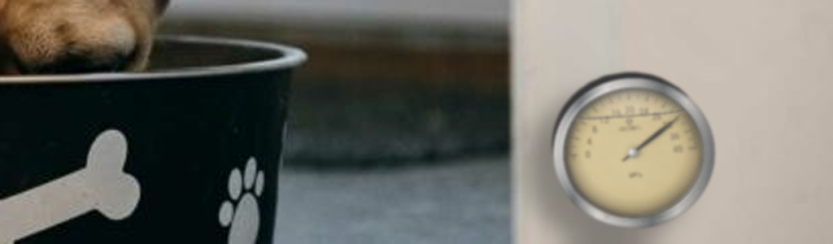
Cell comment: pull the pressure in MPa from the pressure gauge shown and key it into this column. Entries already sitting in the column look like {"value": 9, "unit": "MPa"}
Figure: {"value": 32, "unit": "MPa"}
